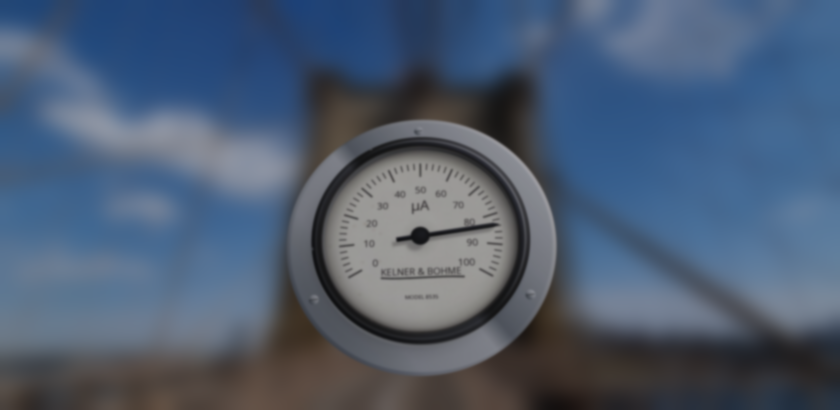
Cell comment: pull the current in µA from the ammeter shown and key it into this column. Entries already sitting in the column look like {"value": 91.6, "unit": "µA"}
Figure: {"value": 84, "unit": "µA"}
